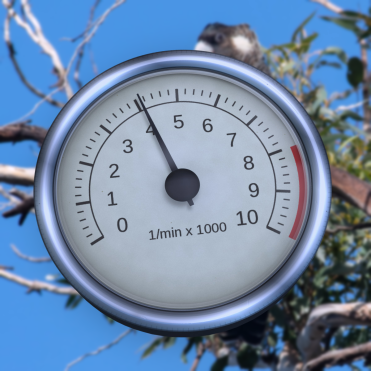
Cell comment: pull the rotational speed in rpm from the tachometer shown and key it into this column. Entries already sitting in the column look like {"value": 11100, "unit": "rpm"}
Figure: {"value": 4100, "unit": "rpm"}
